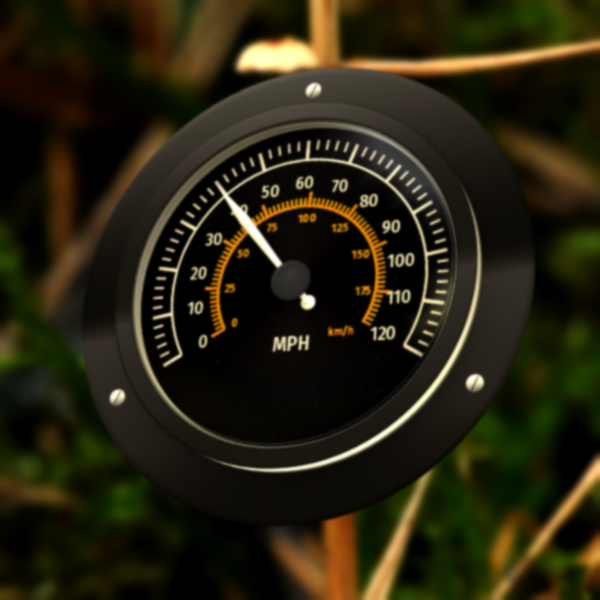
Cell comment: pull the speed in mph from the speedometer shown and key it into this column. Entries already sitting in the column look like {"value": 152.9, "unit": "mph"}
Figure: {"value": 40, "unit": "mph"}
